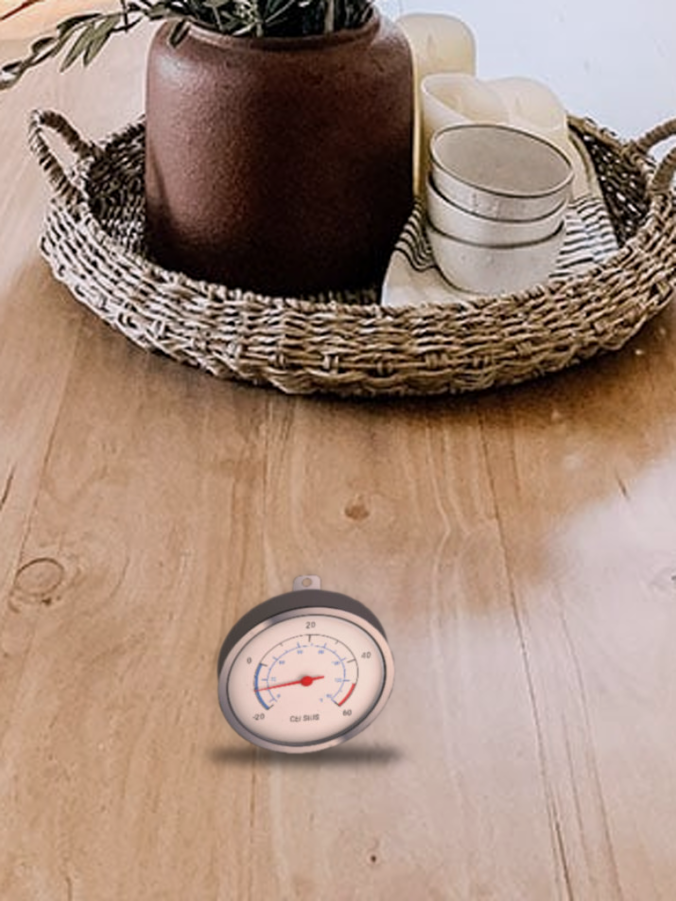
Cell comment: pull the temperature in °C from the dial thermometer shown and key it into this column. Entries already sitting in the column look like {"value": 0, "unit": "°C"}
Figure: {"value": -10, "unit": "°C"}
